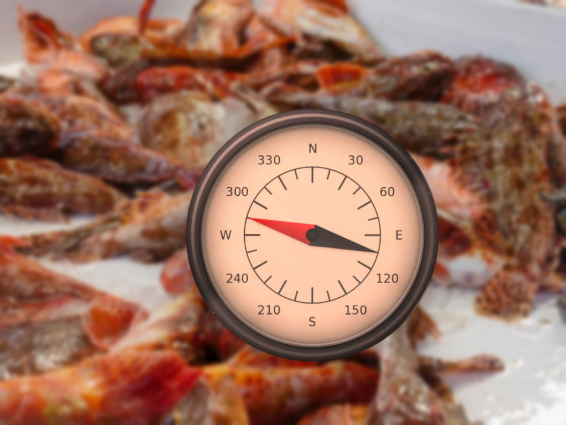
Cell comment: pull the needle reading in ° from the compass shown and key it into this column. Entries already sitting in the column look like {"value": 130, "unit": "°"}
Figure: {"value": 285, "unit": "°"}
